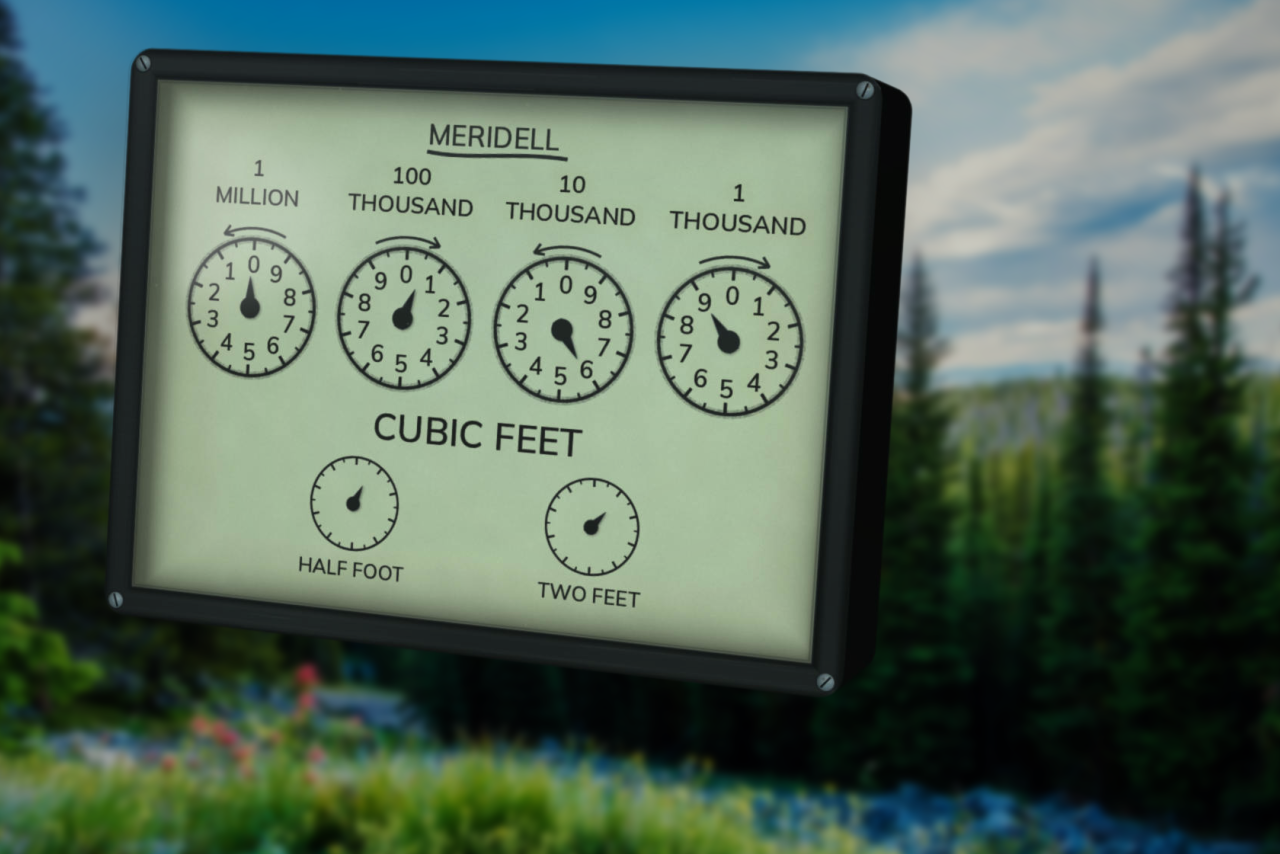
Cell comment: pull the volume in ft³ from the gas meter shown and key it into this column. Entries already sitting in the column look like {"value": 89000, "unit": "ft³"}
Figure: {"value": 5900, "unit": "ft³"}
